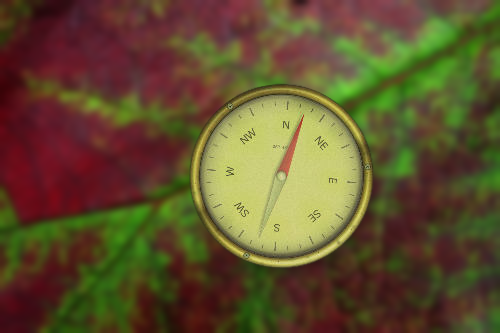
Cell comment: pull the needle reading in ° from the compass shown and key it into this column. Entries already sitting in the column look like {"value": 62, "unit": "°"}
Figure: {"value": 15, "unit": "°"}
